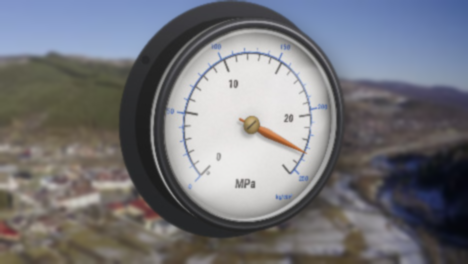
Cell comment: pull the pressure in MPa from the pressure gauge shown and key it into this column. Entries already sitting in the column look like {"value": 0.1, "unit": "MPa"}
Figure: {"value": 23, "unit": "MPa"}
